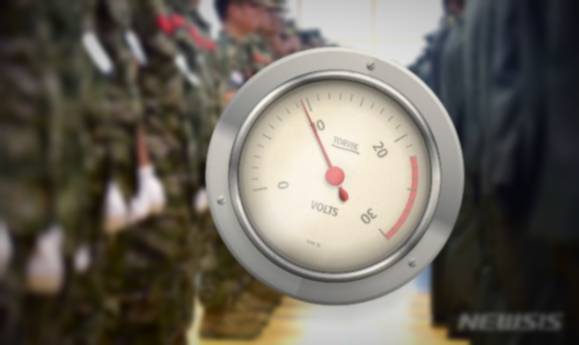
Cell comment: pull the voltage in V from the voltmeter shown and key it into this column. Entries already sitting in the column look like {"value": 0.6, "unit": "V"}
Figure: {"value": 9.5, "unit": "V"}
